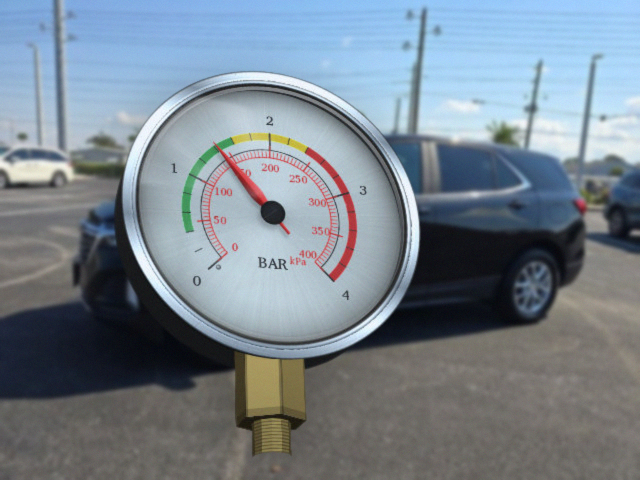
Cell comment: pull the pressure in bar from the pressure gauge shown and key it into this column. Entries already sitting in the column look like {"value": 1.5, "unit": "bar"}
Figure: {"value": 1.4, "unit": "bar"}
